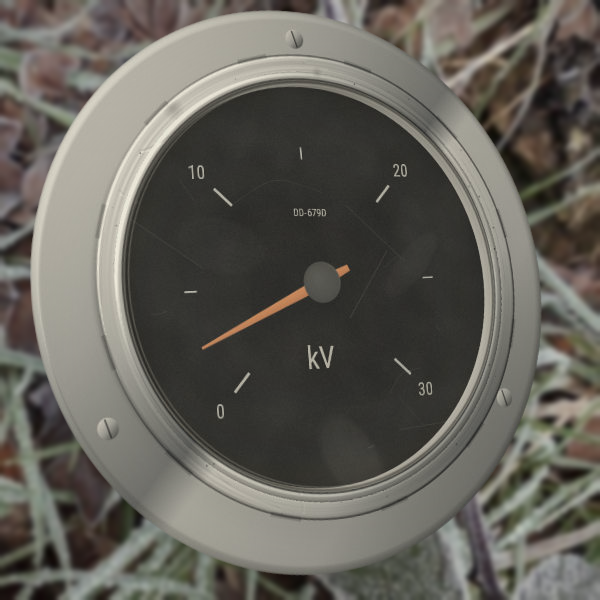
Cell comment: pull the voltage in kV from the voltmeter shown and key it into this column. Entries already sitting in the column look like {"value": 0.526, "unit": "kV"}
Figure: {"value": 2.5, "unit": "kV"}
